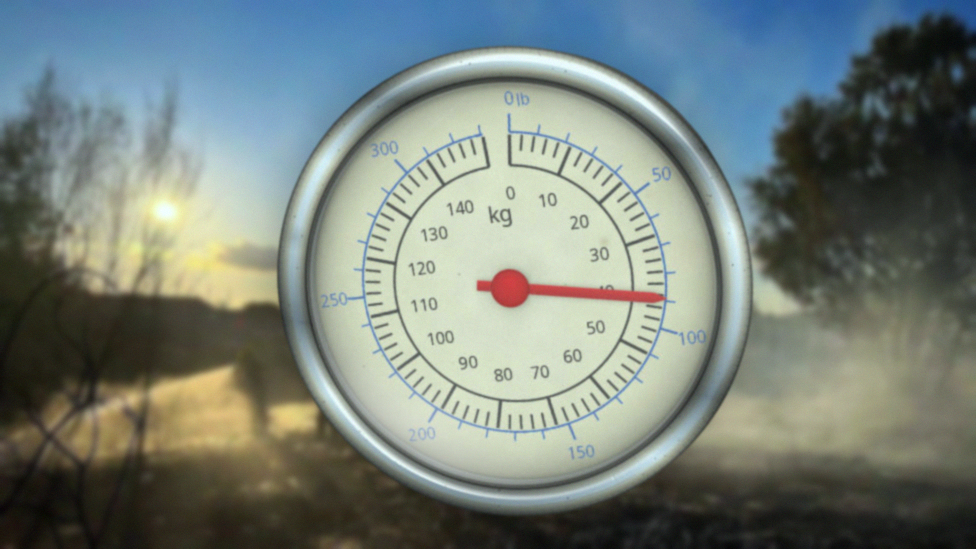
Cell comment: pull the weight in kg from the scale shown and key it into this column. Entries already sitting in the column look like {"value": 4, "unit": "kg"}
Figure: {"value": 40, "unit": "kg"}
